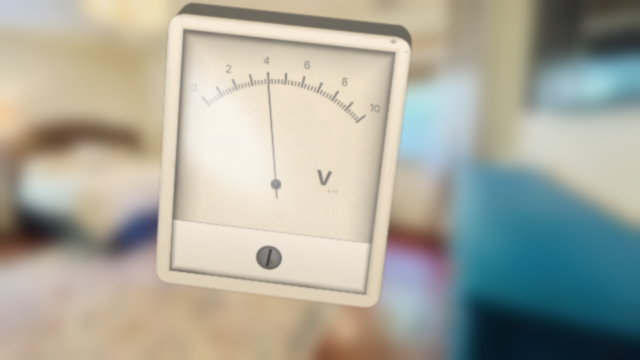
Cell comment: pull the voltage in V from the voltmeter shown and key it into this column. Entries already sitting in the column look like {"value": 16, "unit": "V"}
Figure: {"value": 4, "unit": "V"}
